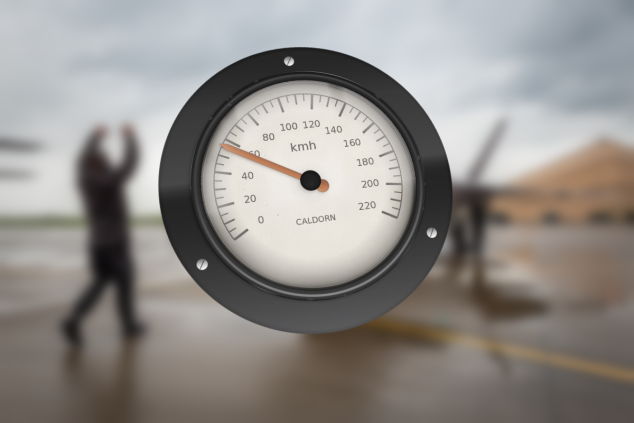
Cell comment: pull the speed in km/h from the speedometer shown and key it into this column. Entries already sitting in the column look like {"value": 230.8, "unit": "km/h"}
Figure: {"value": 55, "unit": "km/h"}
